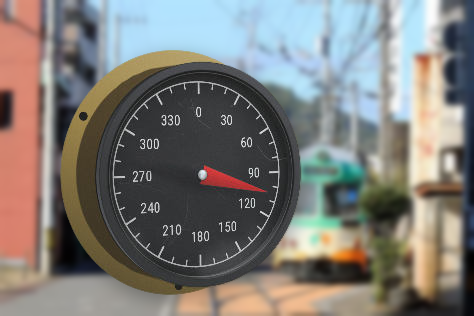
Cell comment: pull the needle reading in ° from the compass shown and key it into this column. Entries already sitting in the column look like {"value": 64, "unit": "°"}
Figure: {"value": 105, "unit": "°"}
